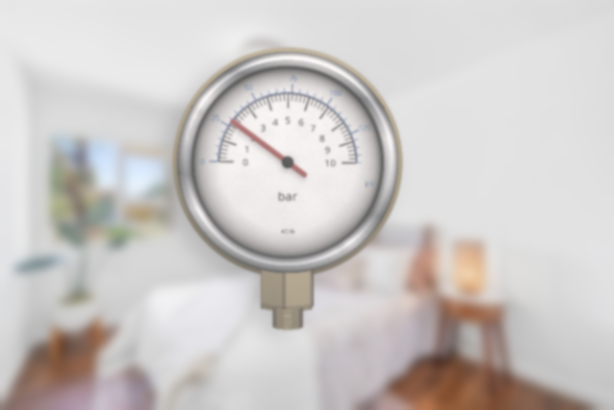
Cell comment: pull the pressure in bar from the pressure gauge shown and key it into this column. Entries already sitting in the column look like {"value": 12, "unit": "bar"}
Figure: {"value": 2, "unit": "bar"}
